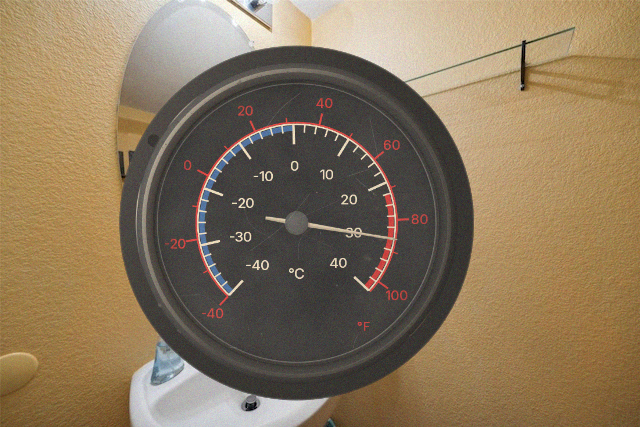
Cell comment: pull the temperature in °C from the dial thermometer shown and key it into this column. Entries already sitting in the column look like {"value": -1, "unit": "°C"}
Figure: {"value": 30, "unit": "°C"}
